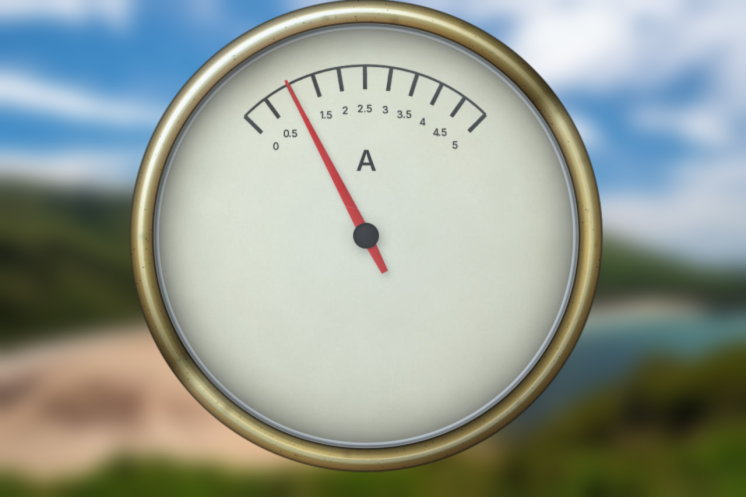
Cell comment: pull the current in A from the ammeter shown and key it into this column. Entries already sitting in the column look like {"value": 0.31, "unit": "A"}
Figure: {"value": 1, "unit": "A"}
